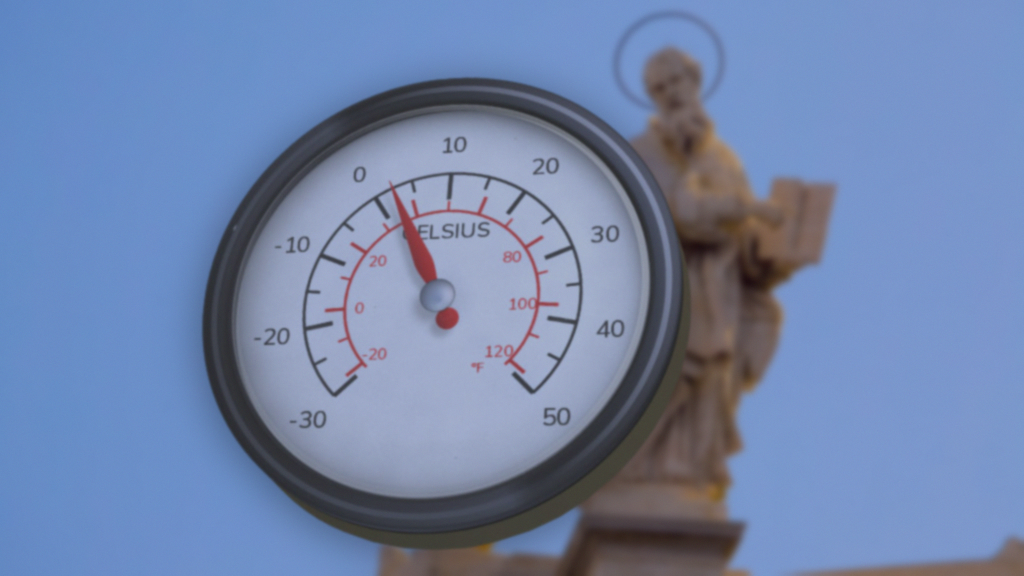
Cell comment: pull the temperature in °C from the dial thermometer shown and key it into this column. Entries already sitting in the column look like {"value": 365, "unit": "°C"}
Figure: {"value": 2.5, "unit": "°C"}
